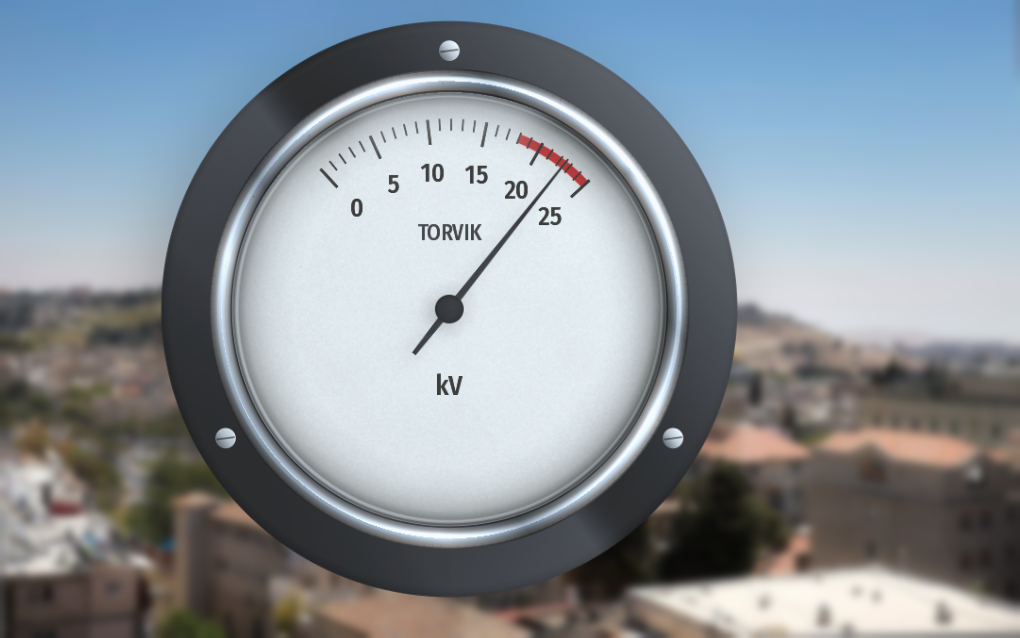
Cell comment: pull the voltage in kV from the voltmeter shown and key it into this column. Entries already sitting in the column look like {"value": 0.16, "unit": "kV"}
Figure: {"value": 22.5, "unit": "kV"}
